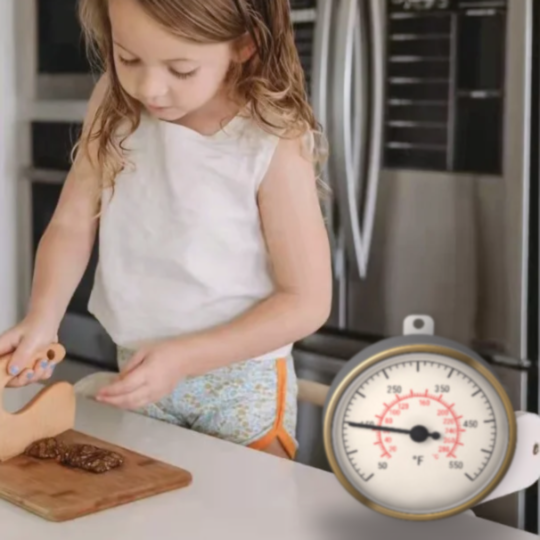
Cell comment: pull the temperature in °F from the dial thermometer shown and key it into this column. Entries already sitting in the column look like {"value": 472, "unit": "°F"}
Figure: {"value": 150, "unit": "°F"}
